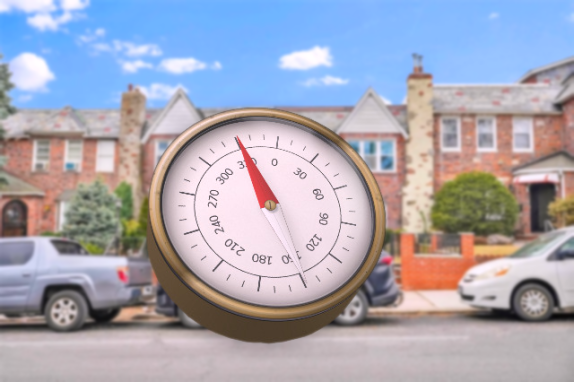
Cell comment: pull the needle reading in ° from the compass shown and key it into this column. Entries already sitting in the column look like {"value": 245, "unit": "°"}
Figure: {"value": 330, "unit": "°"}
